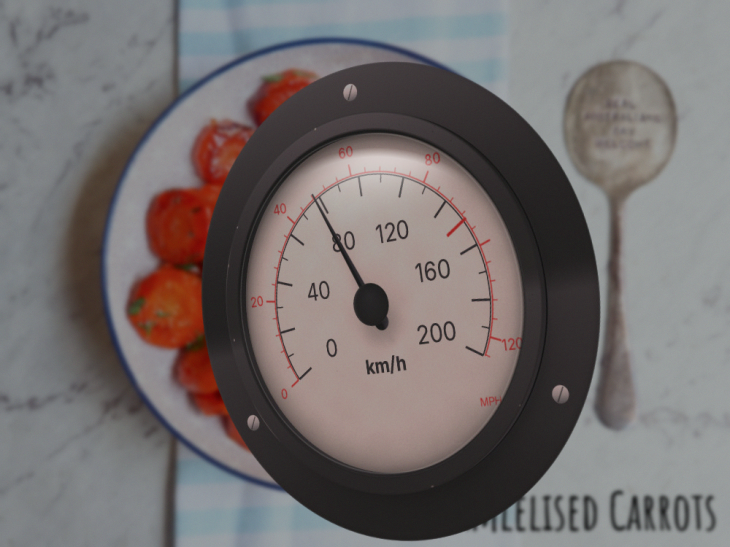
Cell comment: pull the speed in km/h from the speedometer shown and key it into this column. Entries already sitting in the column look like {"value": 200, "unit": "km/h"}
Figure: {"value": 80, "unit": "km/h"}
